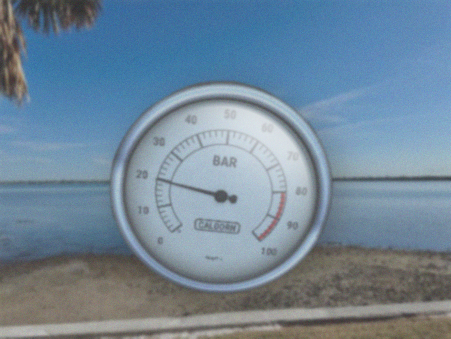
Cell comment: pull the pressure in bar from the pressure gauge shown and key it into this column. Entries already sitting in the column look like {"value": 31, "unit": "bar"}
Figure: {"value": 20, "unit": "bar"}
